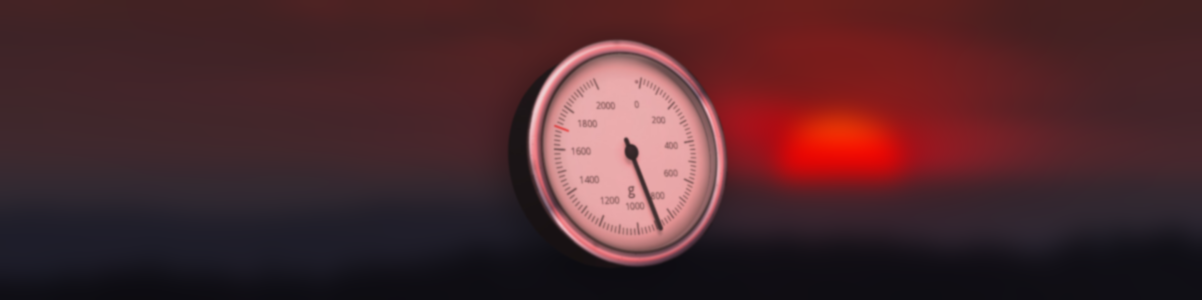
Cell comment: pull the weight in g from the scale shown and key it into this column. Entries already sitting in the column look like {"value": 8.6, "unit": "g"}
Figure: {"value": 900, "unit": "g"}
